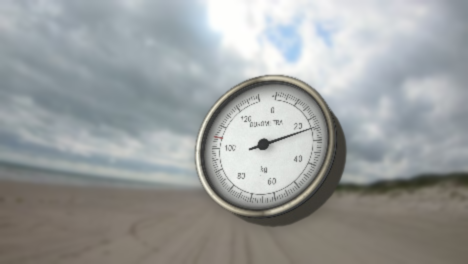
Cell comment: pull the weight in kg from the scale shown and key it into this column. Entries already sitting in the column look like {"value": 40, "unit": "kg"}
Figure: {"value": 25, "unit": "kg"}
